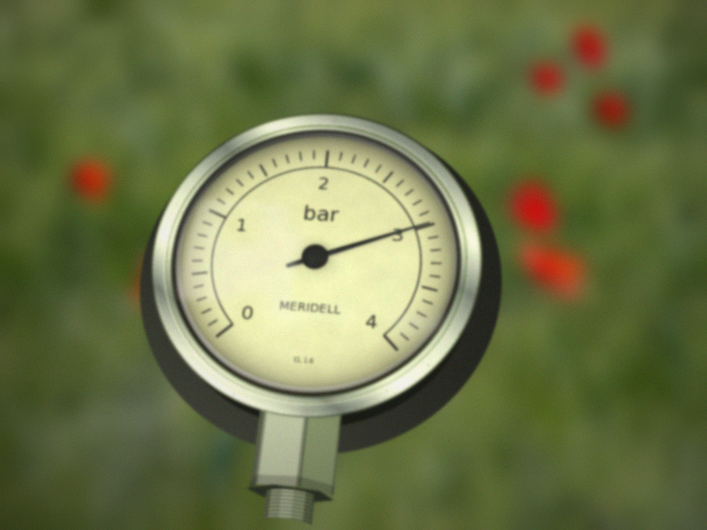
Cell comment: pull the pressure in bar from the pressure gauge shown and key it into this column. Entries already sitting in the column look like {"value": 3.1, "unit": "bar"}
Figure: {"value": 3, "unit": "bar"}
